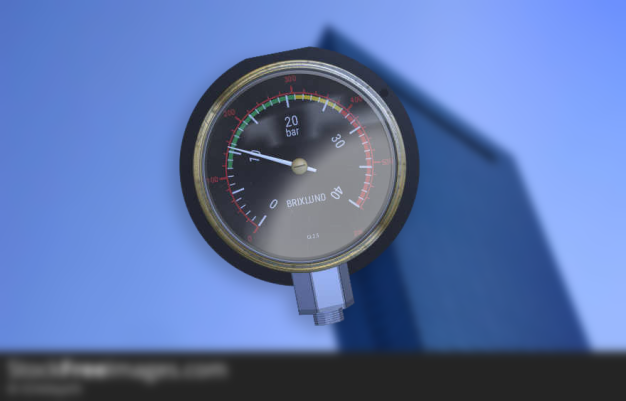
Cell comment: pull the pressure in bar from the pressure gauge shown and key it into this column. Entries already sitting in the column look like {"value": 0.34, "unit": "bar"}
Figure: {"value": 10.5, "unit": "bar"}
